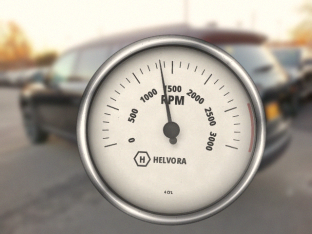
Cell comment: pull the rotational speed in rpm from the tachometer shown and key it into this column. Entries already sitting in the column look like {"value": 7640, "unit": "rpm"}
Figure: {"value": 1350, "unit": "rpm"}
